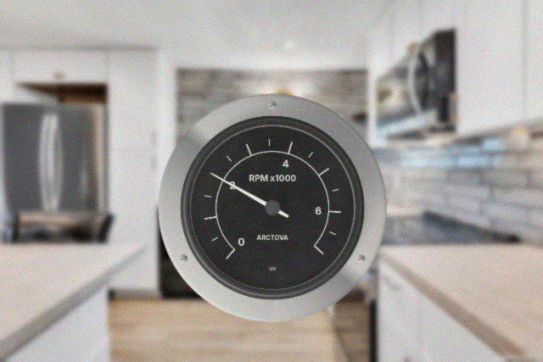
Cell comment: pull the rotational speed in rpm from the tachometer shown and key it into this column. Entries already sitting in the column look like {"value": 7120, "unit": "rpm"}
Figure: {"value": 2000, "unit": "rpm"}
